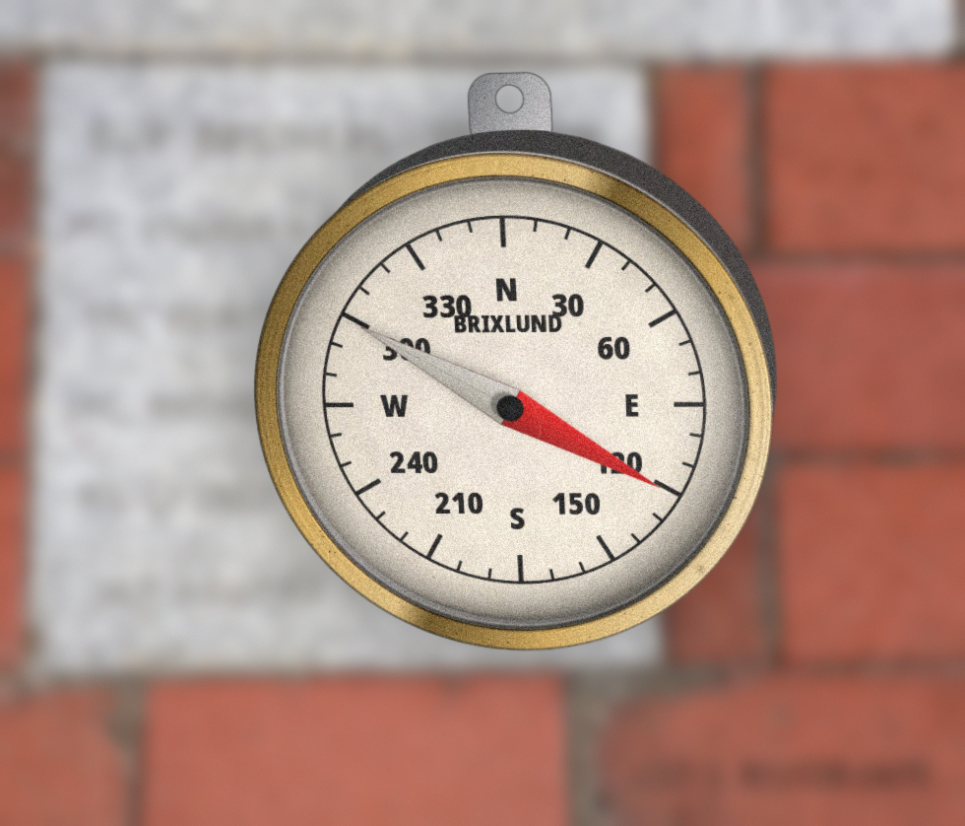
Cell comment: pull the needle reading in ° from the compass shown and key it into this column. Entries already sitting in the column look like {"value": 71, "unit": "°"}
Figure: {"value": 120, "unit": "°"}
